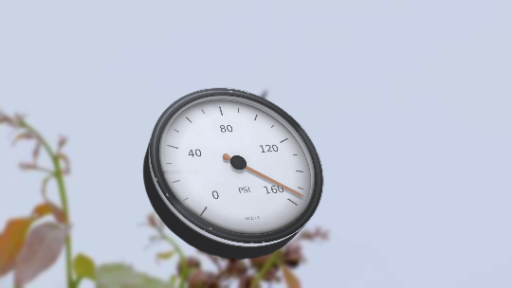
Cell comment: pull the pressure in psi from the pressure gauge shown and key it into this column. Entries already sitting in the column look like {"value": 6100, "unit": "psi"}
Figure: {"value": 155, "unit": "psi"}
